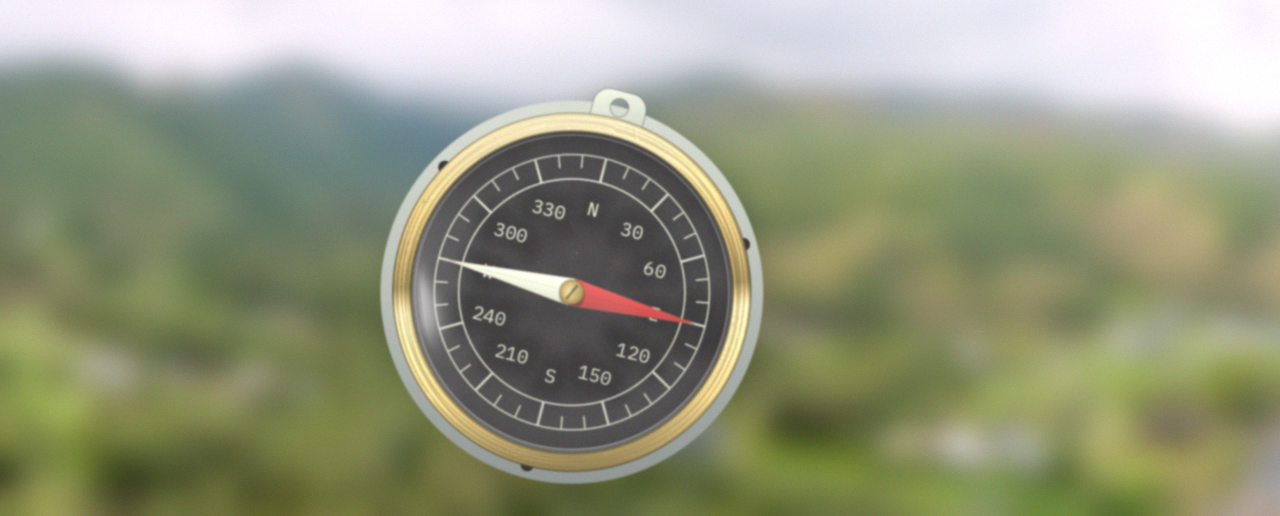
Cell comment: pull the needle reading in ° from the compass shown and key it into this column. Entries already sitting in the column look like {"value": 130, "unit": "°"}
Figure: {"value": 90, "unit": "°"}
